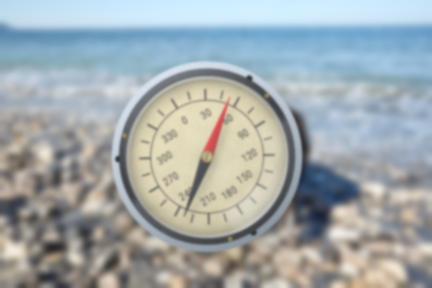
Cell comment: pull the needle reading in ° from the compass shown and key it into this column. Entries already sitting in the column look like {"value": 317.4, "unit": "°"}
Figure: {"value": 52.5, "unit": "°"}
